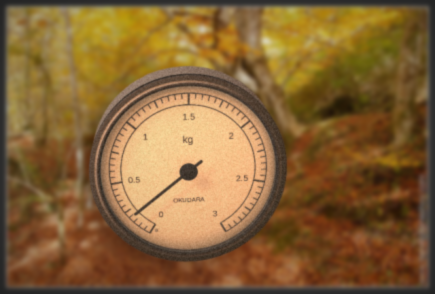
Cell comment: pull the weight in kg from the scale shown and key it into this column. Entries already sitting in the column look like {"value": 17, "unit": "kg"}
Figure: {"value": 0.2, "unit": "kg"}
